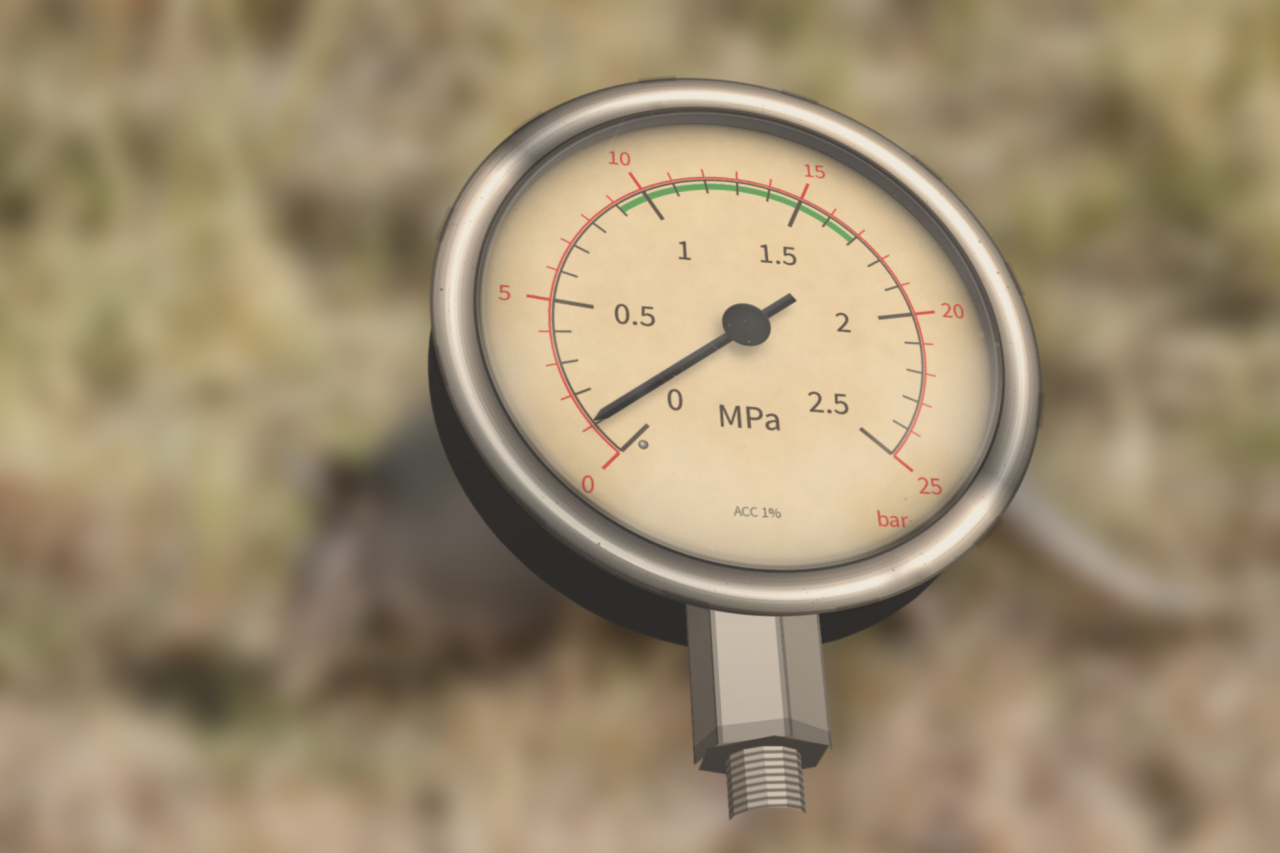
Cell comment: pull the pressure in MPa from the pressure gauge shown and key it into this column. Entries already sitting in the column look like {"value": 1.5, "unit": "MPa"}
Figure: {"value": 0.1, "unit": "MPa"}
